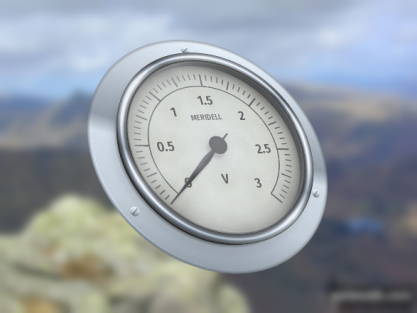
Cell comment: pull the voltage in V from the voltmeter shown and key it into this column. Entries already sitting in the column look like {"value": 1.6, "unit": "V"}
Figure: {"value": 0, "unit": "V"}
